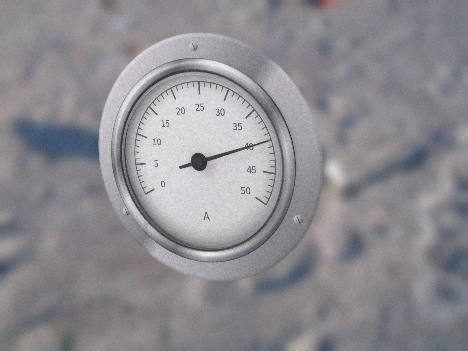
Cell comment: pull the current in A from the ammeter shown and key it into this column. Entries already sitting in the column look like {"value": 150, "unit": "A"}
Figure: {"value": 40, "unit": "A"}
